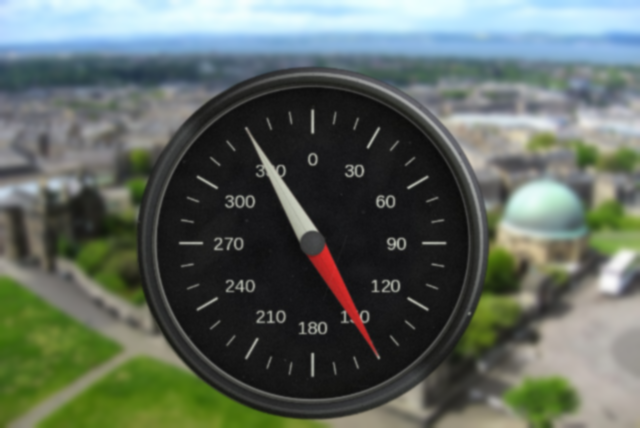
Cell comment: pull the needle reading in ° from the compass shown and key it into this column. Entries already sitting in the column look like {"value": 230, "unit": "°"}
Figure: {"value": 150, "unit": "°"}
